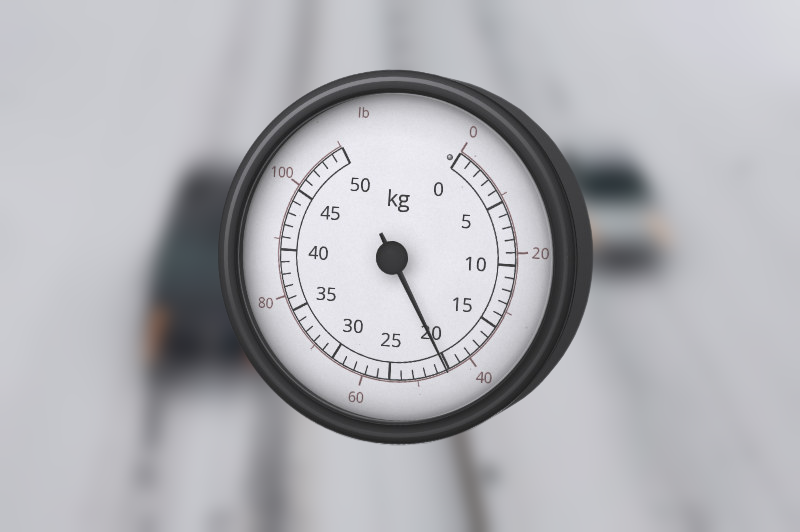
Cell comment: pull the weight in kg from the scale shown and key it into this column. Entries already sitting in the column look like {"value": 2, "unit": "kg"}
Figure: {"value": 20, "unit": "kg"}
